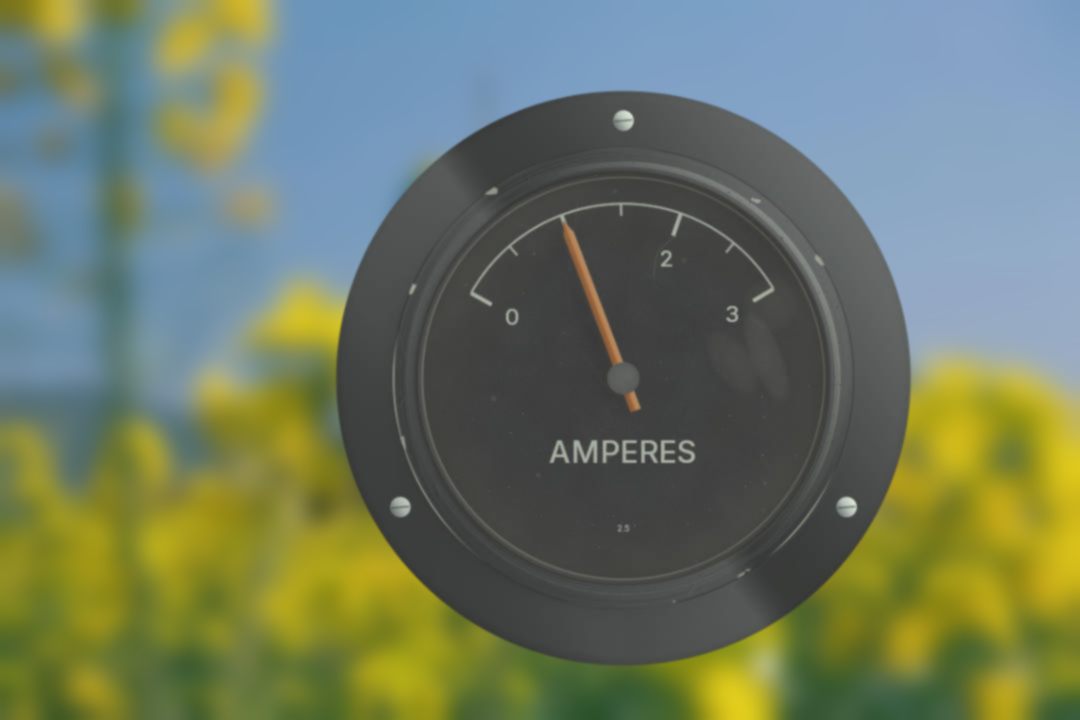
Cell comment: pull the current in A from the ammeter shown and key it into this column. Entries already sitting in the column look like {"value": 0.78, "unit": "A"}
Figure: {"value": 1, "unit": "A"}
